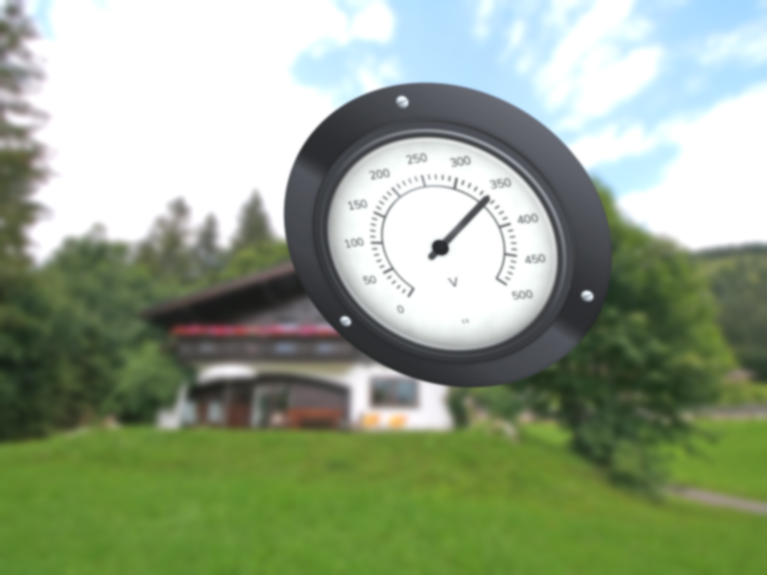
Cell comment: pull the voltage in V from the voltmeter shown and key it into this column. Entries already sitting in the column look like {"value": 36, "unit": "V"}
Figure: {"value": 350, "unit": "V"}
